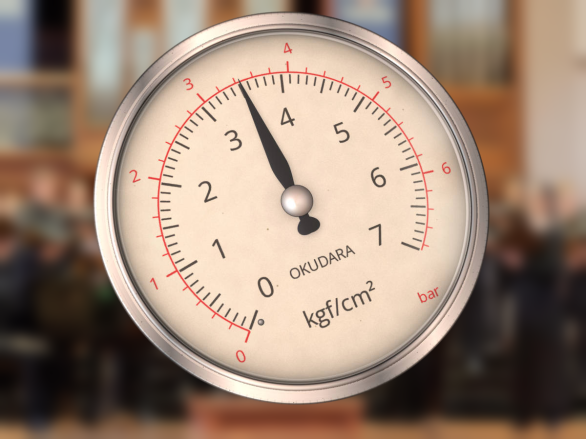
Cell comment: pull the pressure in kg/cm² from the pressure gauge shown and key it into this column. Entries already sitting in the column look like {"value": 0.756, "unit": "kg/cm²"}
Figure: {"value": 3.5, "unit": "kg/cm²"}
